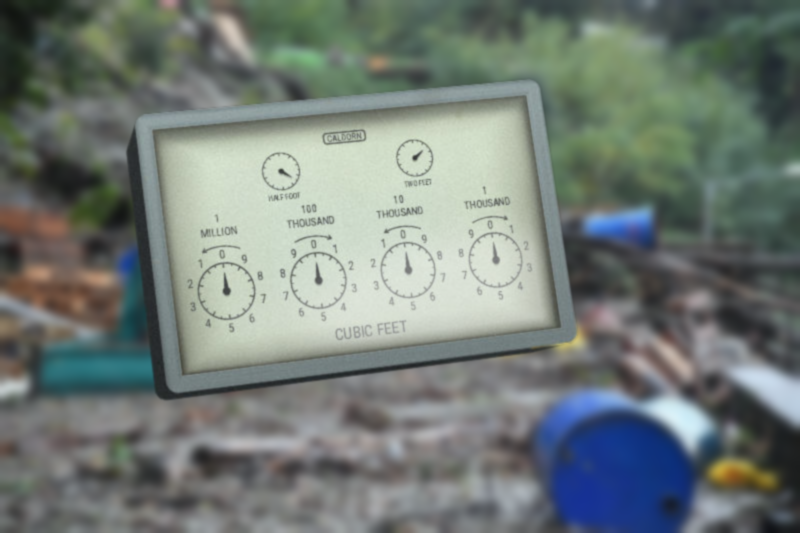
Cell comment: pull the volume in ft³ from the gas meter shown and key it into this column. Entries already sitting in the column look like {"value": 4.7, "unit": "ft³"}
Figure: {"value": 0, "unit": "ft³"}
